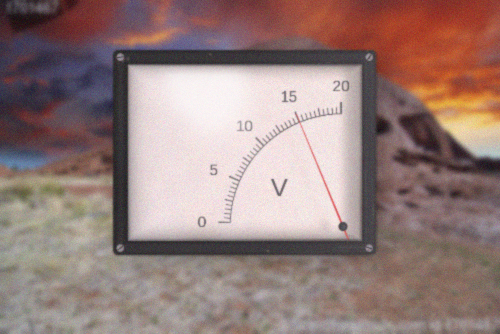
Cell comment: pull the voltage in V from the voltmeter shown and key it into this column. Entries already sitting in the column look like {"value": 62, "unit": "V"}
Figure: {"value": 15, "unit": "V"}
